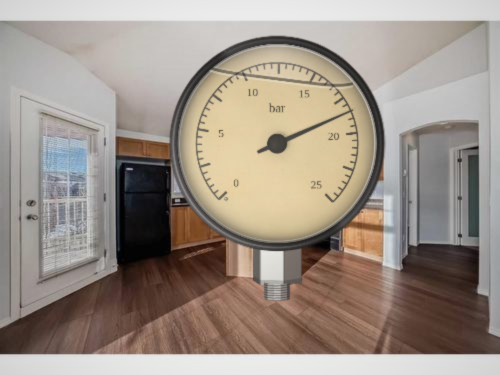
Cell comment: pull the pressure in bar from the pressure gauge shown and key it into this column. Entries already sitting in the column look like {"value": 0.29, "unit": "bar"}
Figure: {"value": 18.5, "unit": "bar"}
